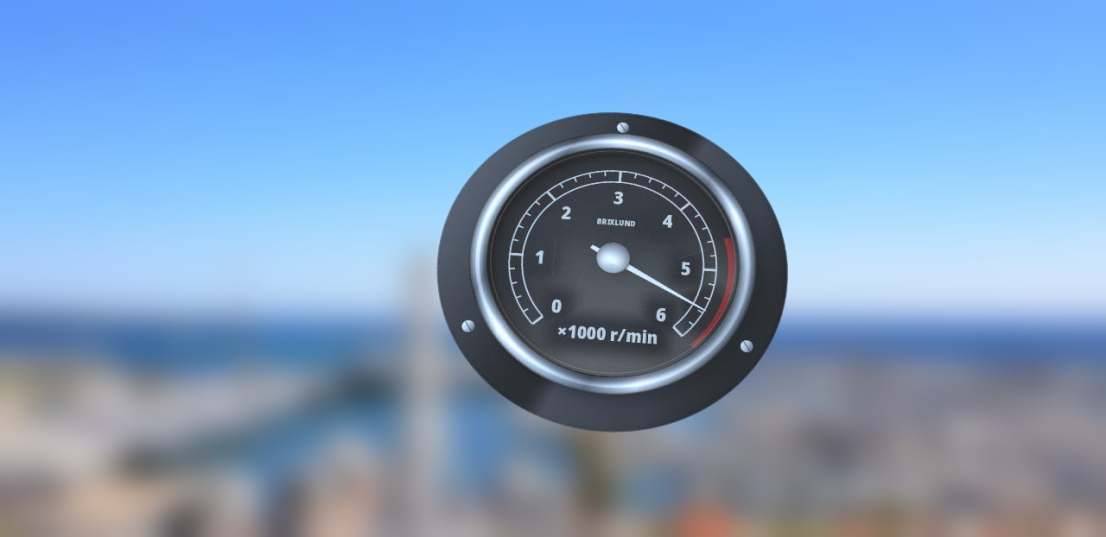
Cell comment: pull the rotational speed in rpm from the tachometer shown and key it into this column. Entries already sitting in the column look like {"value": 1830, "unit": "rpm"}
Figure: {"value": 5600, "unit": "rpm"}
